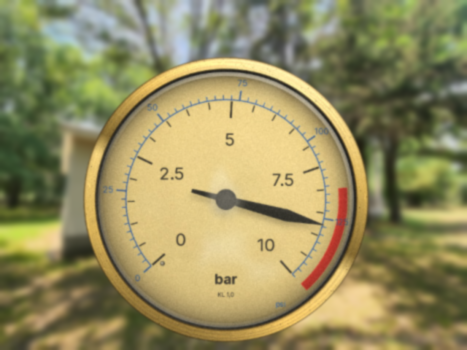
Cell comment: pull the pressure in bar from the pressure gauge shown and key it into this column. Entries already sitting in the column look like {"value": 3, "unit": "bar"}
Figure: {"value": 8.75, "unit": "bar"}
